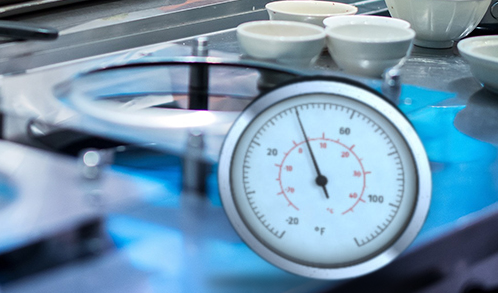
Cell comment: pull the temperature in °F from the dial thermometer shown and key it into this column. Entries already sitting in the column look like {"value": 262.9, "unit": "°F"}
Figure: {"value": 40, "unit": "°F"}
